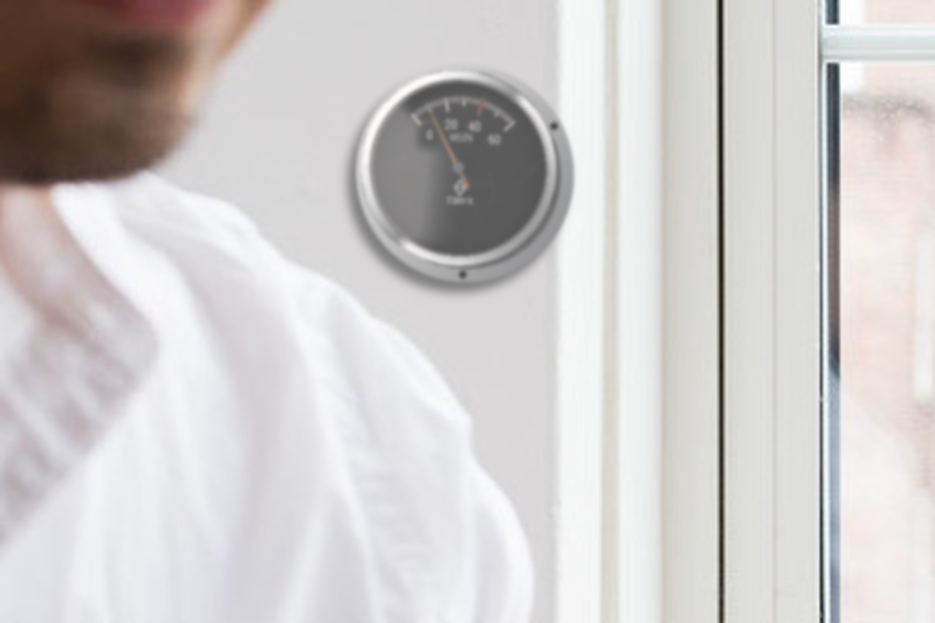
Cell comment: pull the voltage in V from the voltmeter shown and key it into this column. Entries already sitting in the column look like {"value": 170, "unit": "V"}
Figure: {"value": 10, "unit": "V"}
